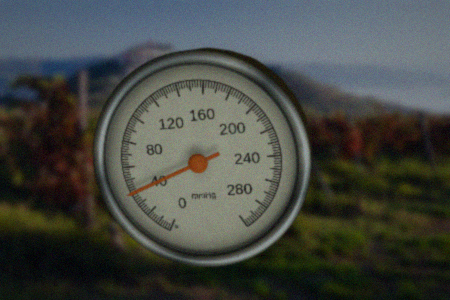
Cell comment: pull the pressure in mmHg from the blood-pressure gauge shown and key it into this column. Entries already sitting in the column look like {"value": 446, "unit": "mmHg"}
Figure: {"value": 40, "unit": "mmHg"}
